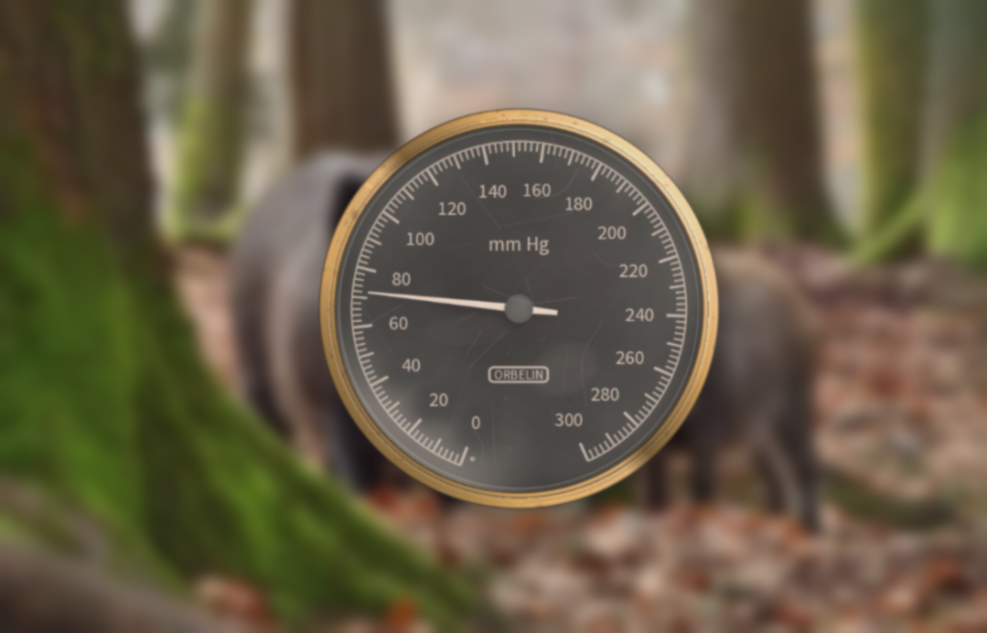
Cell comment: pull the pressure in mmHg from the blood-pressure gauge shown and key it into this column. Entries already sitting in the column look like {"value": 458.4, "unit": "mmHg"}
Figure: {"value": 72, "unit": "mmHg"}
